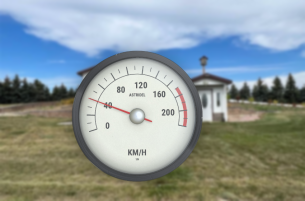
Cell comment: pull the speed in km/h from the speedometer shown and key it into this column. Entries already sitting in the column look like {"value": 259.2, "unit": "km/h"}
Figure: {"value": 40, "unit": "km/h"}
